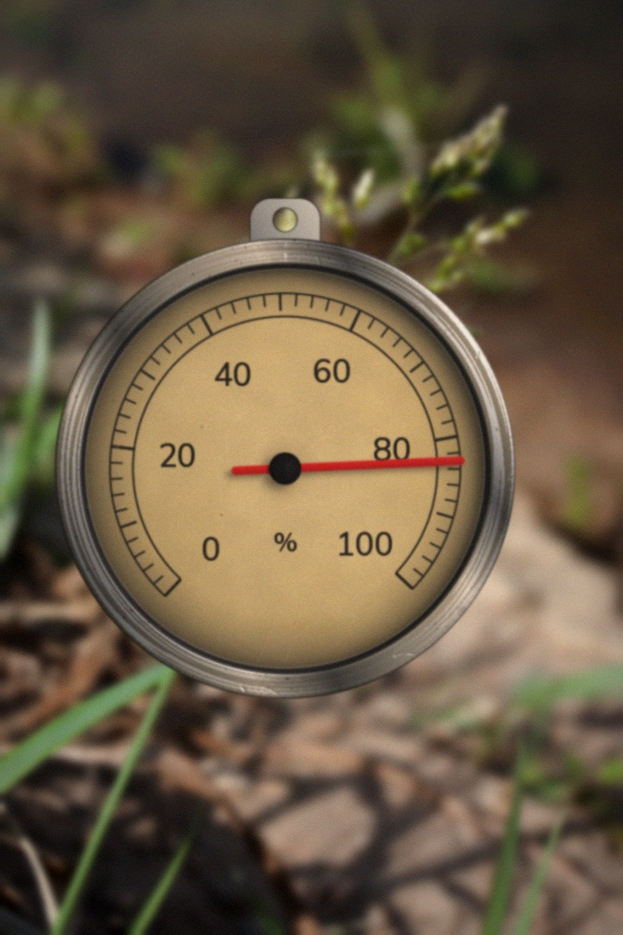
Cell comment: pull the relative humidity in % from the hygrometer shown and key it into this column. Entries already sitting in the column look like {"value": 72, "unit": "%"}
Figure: {"value": 83, "unit": "%"}
